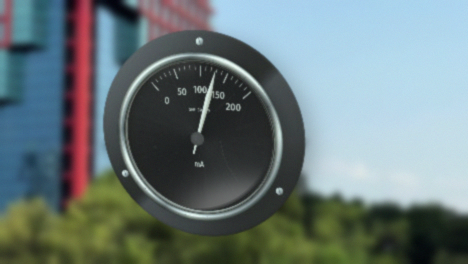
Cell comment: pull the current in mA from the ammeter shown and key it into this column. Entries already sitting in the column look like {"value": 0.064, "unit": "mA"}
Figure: {"value": 130, "unit": "mA"}
